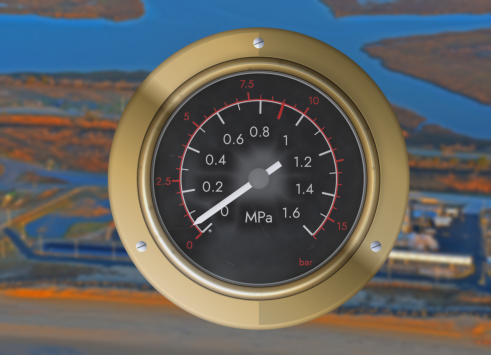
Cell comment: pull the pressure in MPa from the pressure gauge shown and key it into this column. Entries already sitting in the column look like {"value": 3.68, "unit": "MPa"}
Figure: {"value": 0.05, "unit": "MPa"}
